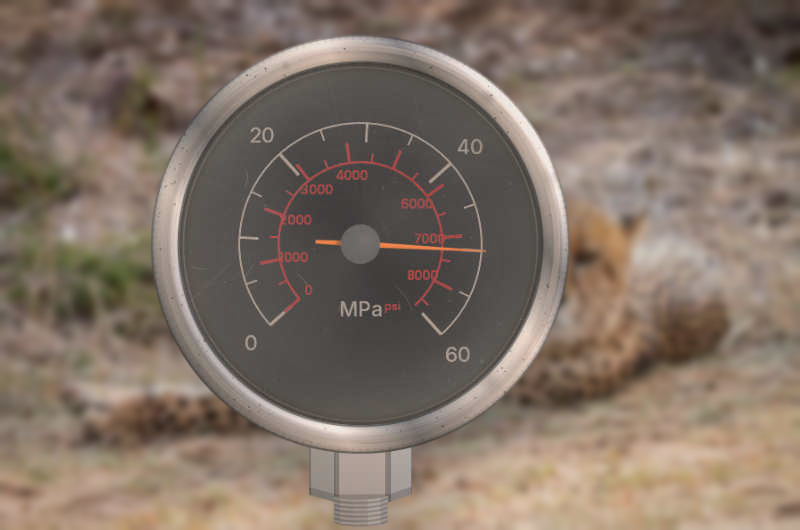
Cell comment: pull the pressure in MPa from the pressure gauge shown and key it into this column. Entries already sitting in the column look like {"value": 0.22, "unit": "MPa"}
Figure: {"value": 50, "unit": "MPa"}
